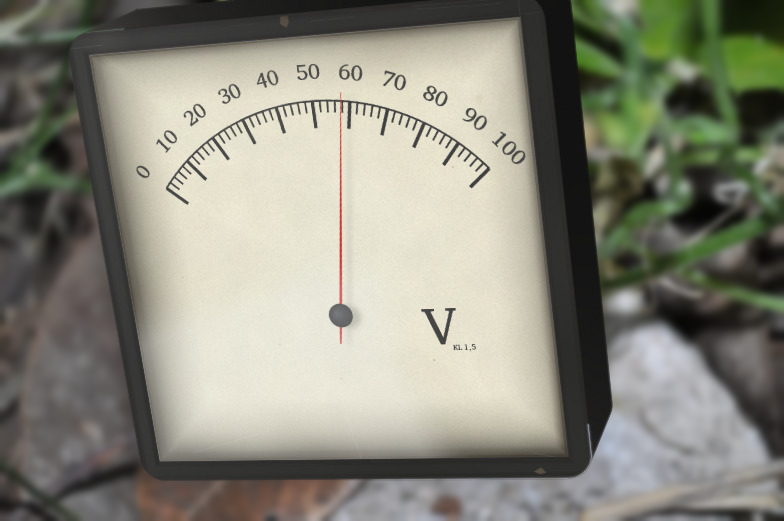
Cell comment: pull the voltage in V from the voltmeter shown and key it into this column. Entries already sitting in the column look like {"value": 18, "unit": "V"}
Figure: {"value": 58, "unit": "V"}
